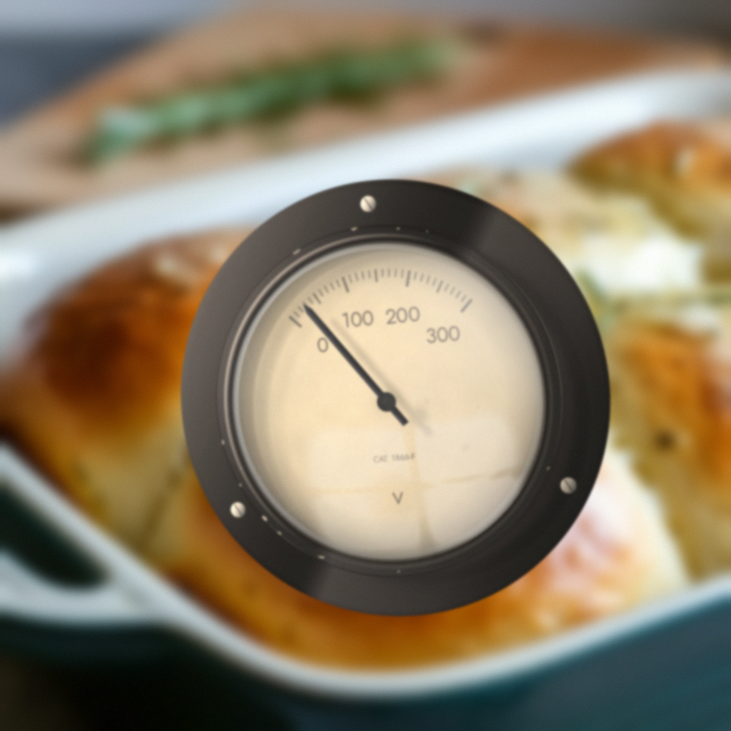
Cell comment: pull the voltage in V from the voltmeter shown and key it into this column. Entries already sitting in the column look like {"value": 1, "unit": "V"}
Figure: {"value": 30, "unit": "V"}
